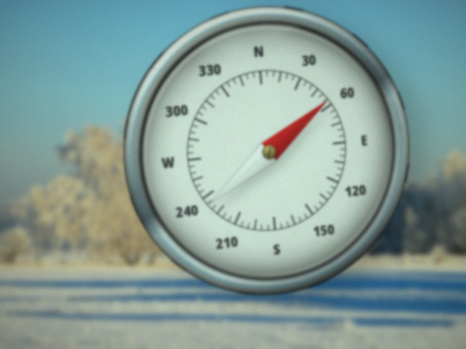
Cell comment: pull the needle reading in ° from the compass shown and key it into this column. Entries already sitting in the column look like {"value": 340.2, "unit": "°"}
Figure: {"value": 55, "unit": "°"}
